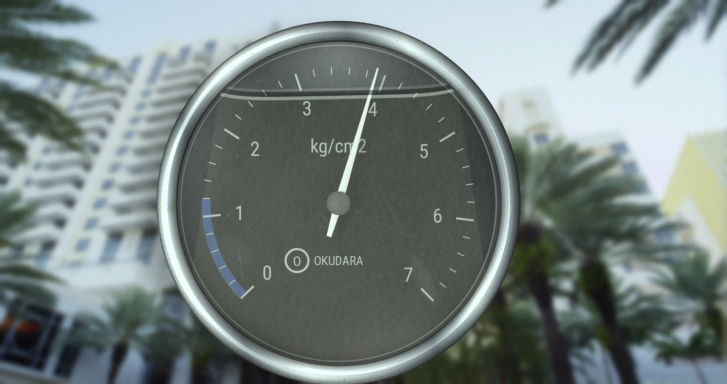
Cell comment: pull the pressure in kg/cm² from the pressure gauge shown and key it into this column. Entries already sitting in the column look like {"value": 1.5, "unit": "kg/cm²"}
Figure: {"value": 3.9, "unit": "kg/cm²"}
